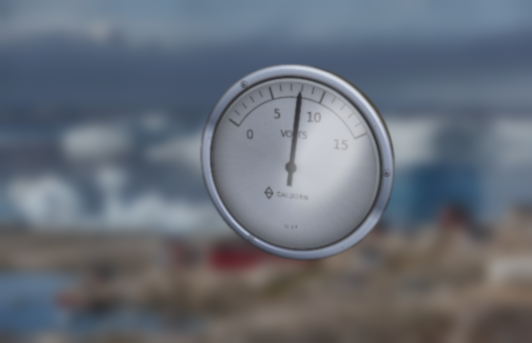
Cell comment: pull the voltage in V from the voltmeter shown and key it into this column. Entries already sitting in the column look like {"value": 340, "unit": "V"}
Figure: {"value": 8, "unit": "V"}
